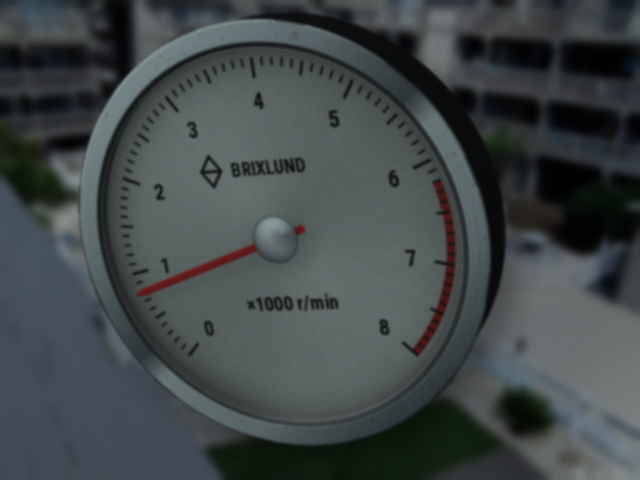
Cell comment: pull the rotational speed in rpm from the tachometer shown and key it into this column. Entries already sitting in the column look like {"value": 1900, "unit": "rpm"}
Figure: {"value": 800, "unit": "rpm"}
